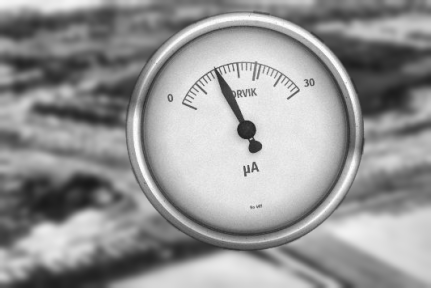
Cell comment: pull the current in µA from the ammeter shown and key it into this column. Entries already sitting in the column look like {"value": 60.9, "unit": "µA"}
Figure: {"value": 10, "unit": "µA"}
